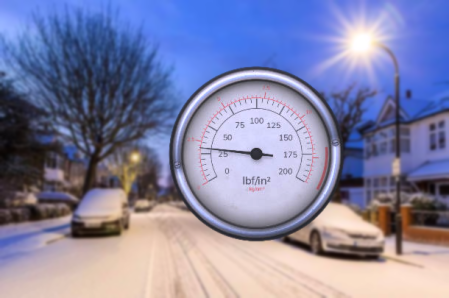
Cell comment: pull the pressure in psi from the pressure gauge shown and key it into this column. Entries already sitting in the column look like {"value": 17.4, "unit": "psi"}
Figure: {"value": 30, "unit": "psi"}
